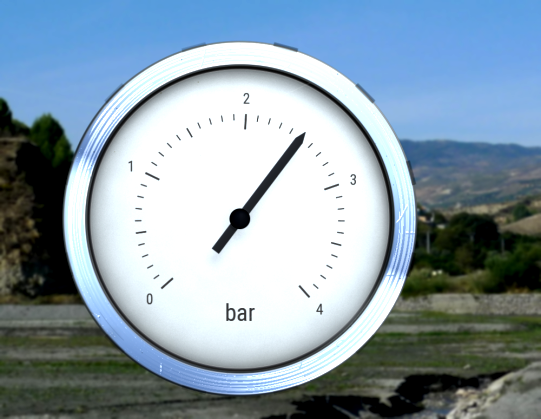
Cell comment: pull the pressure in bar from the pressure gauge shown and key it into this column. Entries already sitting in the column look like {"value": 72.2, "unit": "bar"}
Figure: {"value": 2.5, "unit": "bar"}
